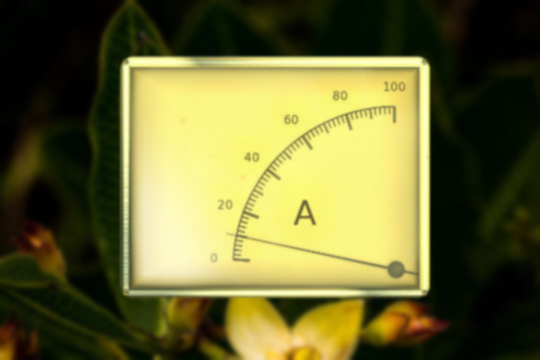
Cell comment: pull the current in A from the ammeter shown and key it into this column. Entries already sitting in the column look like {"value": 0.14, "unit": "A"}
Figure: {"value": 10, "unit": "A"}
